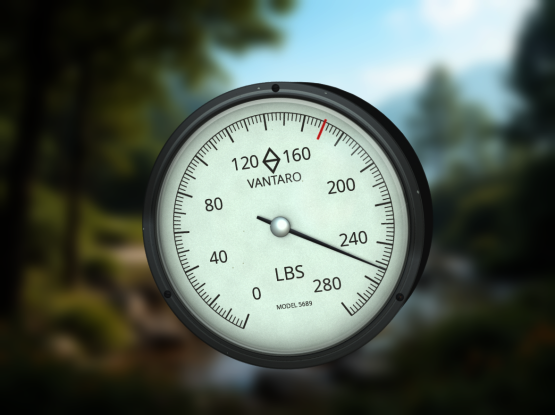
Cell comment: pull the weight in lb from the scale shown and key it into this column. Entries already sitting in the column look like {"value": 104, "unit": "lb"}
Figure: {"value": 252, "unit": "lb"}
